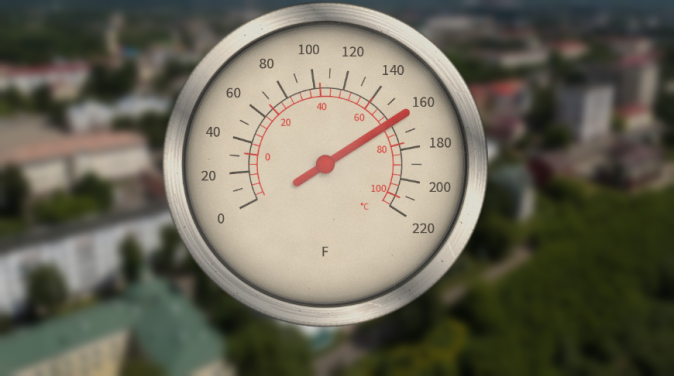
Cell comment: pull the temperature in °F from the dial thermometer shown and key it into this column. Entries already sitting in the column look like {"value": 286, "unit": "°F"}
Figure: {"value": 160, "unit": "°F"}
